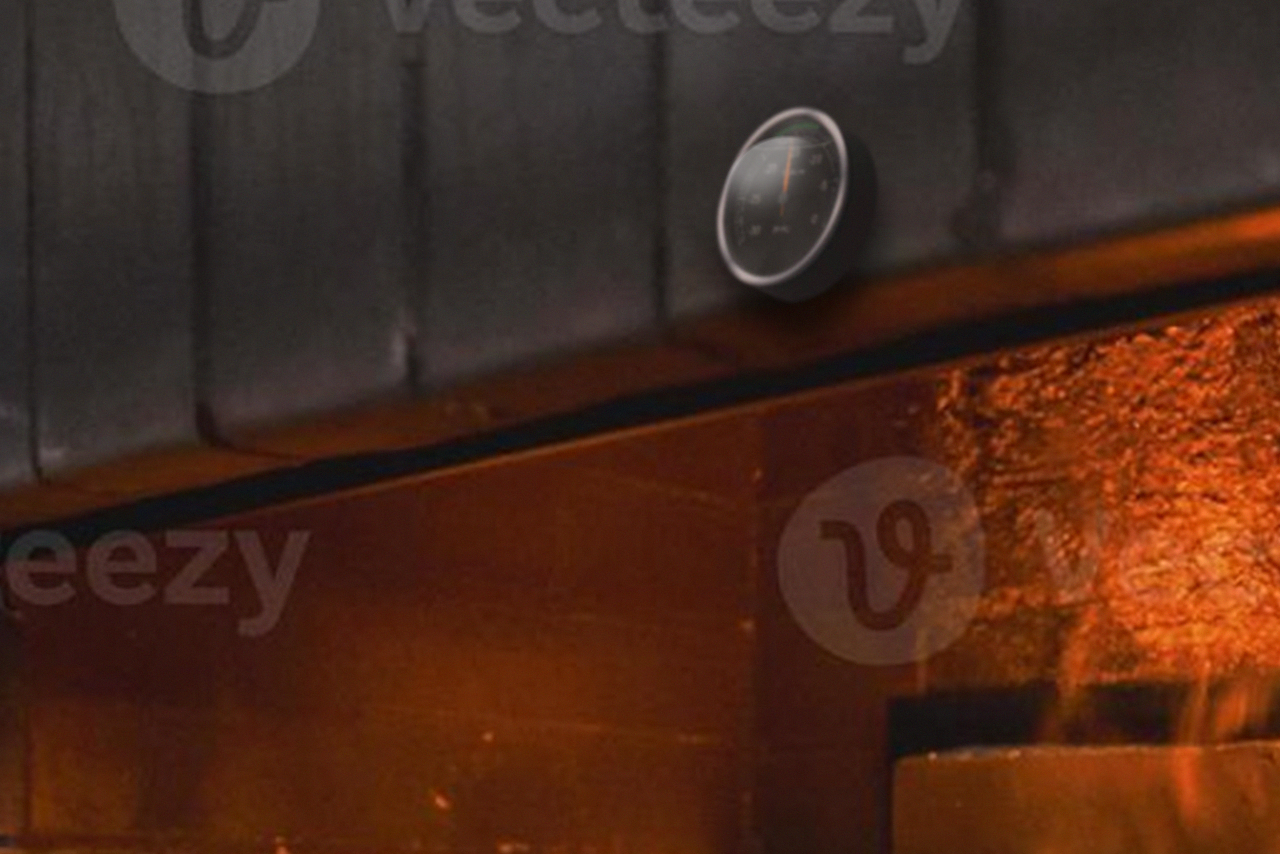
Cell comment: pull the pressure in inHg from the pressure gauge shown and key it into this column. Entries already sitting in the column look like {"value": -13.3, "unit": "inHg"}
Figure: {"value": -15, "unit": "inHg"}
